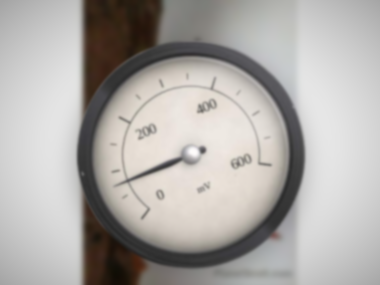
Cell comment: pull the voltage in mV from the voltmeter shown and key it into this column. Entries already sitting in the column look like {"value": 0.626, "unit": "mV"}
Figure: {"value": 75, "unit": "mV"}
